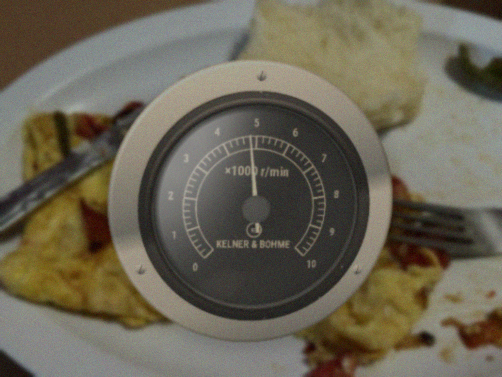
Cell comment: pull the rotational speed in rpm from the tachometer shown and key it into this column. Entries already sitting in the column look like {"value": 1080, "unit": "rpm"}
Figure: {"value": 4800, "unit": "rpm"}
